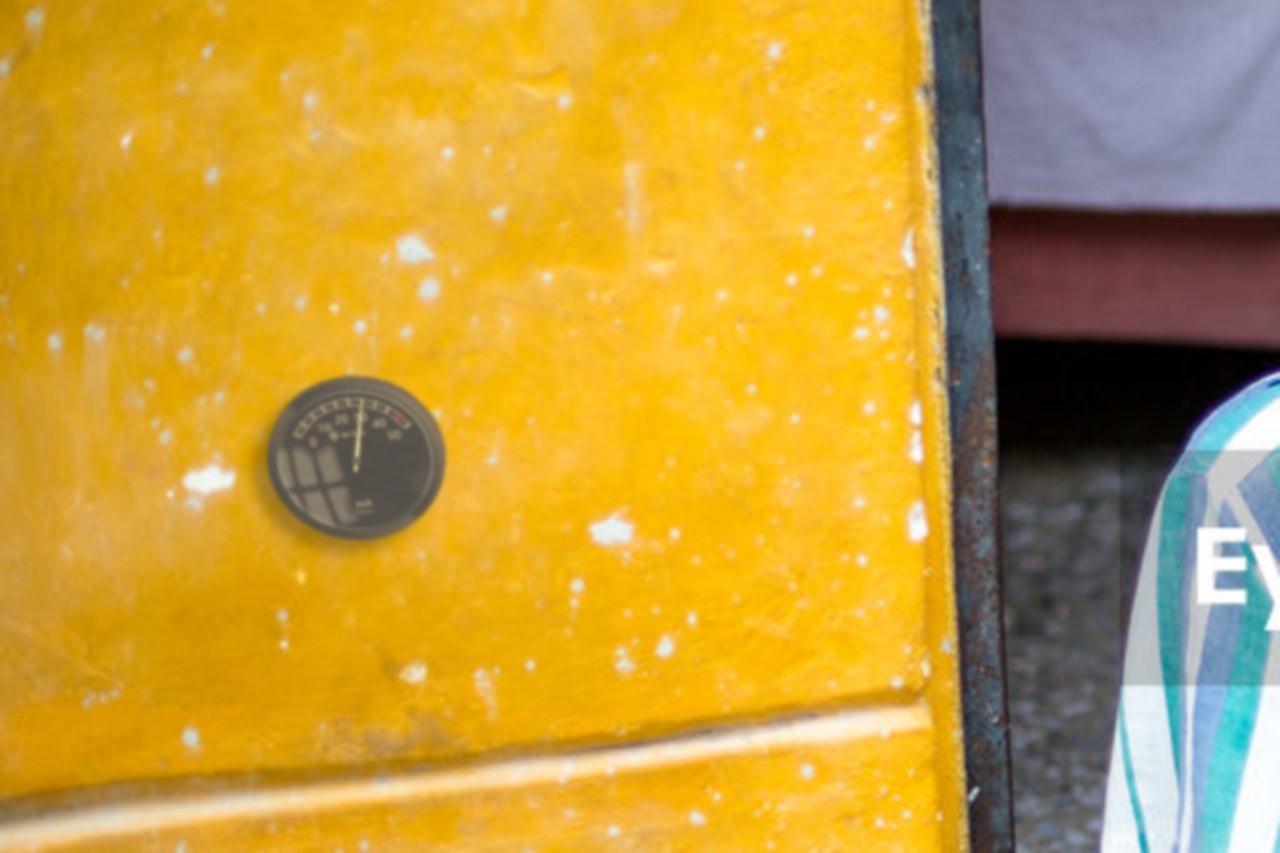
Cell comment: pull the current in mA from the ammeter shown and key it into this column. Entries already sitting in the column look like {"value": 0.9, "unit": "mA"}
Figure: {"value": 30, "unit": "mA"}
